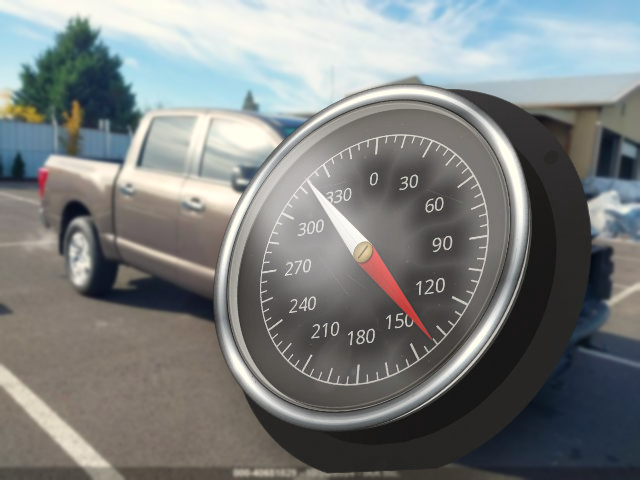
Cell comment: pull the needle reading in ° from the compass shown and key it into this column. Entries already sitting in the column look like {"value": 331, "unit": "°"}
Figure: {"value": 140, "unit": "°"}
